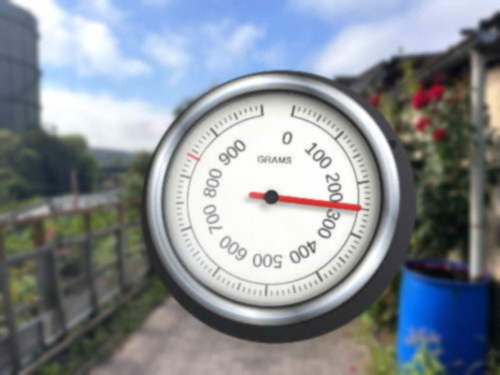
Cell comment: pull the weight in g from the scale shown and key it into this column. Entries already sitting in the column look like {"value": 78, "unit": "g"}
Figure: {"value": 250, "unit": "g"}
